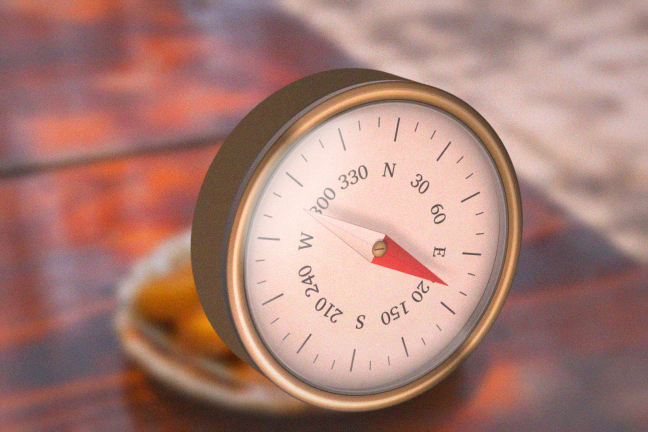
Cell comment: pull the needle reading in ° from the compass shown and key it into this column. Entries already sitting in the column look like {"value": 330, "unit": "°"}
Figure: {"value": 110, "unit": "°"}
